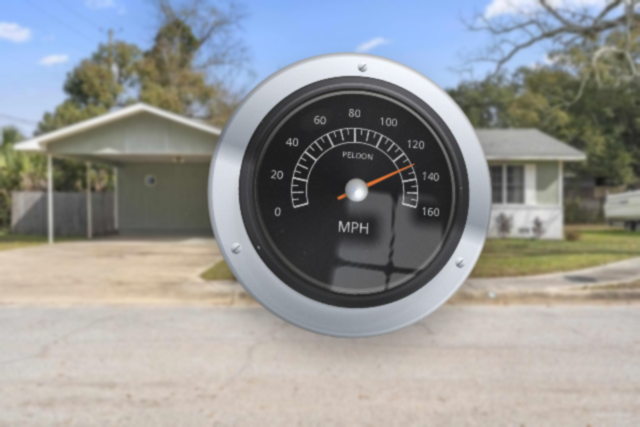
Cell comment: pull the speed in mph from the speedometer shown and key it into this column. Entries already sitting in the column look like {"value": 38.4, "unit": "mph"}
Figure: {"value": 130, "unit": "mph"}
